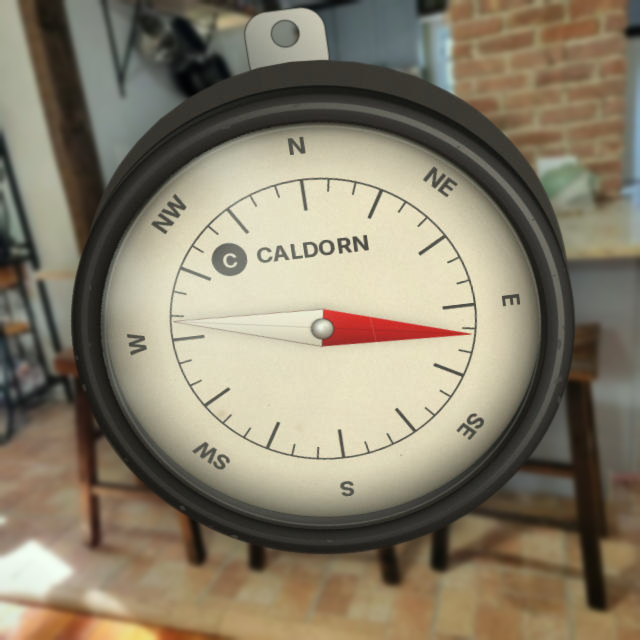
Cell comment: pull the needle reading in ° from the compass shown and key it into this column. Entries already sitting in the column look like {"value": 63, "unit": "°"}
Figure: {"value": 100, "unit": "°"}
